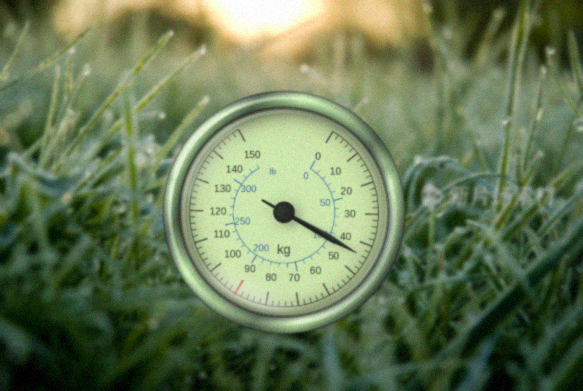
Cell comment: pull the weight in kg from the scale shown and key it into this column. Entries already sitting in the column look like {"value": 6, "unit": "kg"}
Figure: {"value": 44, "unit": "kg"}
